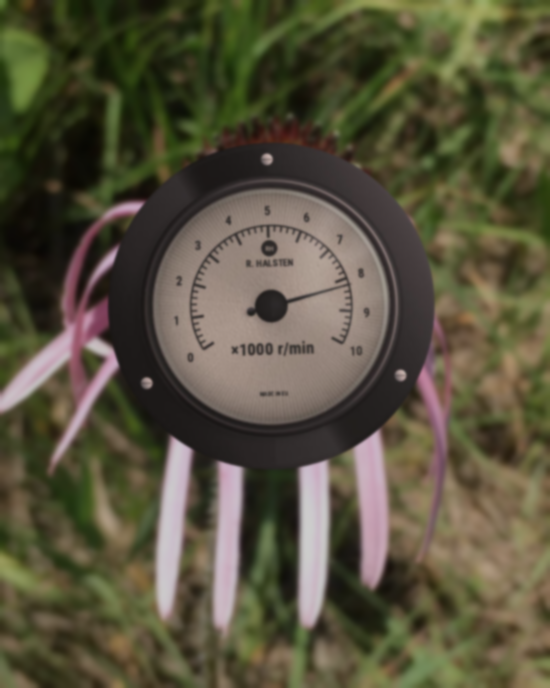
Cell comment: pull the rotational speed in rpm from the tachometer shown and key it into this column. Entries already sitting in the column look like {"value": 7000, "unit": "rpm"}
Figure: {"value": 8200, "unit": "rpm"}
